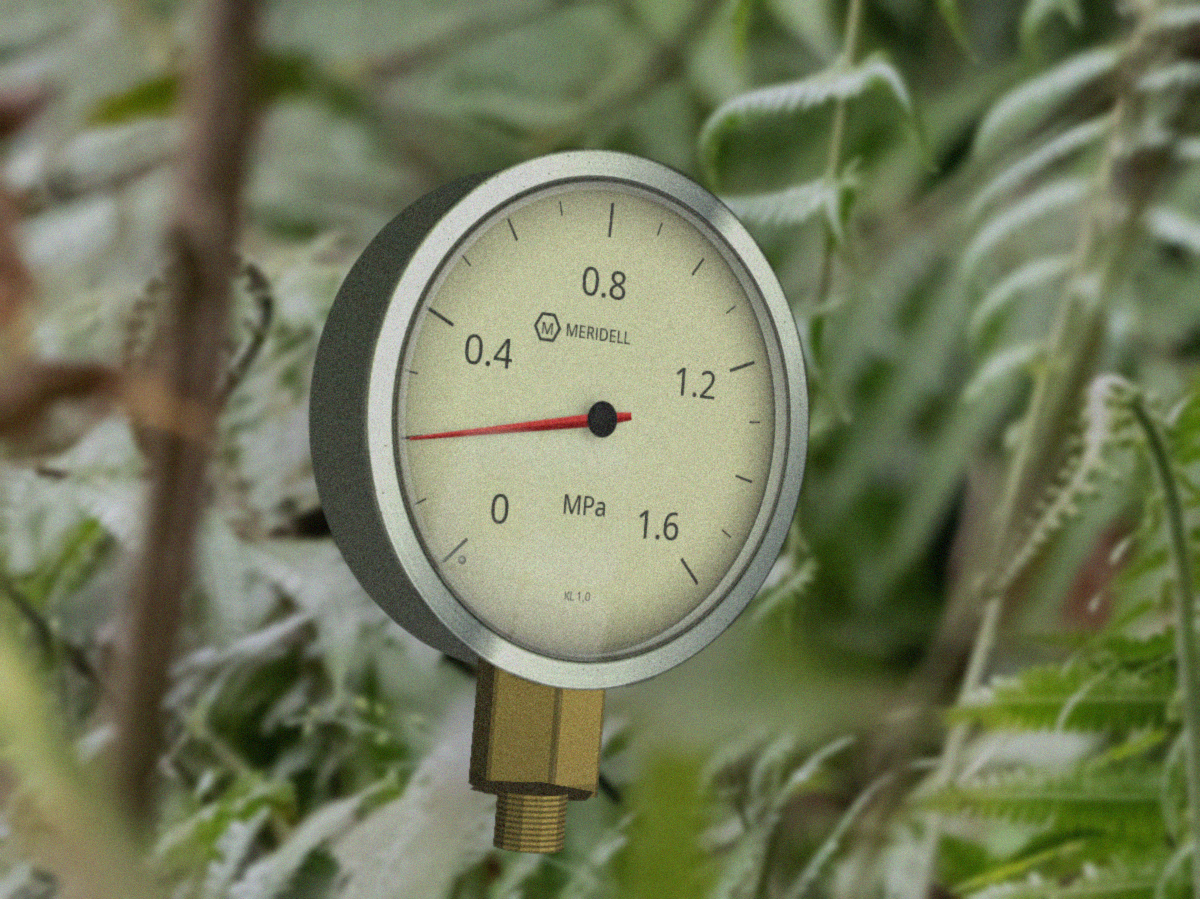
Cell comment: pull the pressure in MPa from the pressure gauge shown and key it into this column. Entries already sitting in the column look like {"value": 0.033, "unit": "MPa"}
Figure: {"value": 0.2, "unit": "MPa"}
